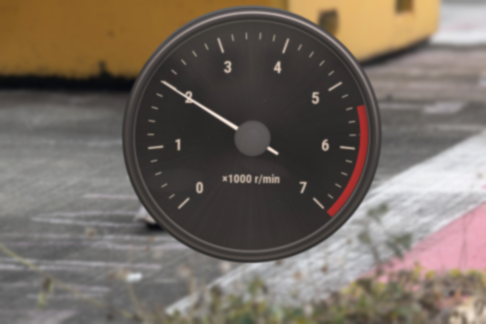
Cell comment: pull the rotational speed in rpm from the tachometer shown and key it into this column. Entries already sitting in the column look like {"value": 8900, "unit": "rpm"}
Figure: {"value": 2000, "unit": "rpm"}
